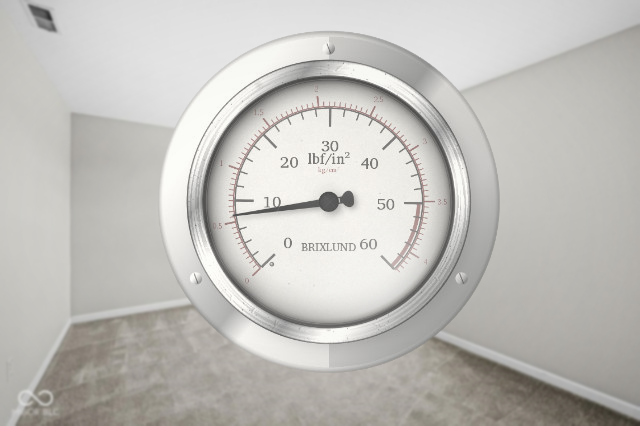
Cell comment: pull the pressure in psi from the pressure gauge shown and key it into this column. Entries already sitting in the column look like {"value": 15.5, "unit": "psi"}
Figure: {"value": 8, "unit": "psi"}
